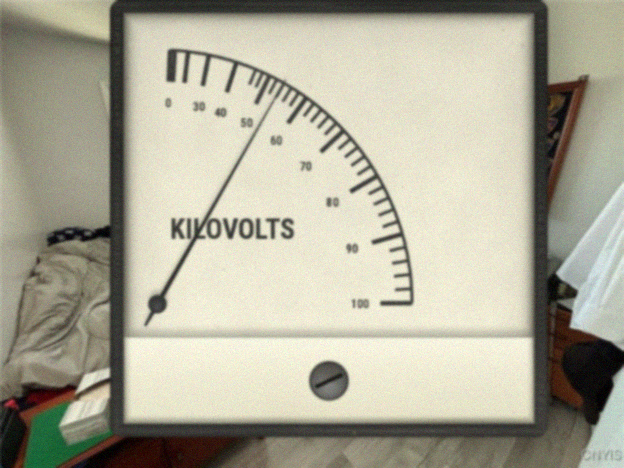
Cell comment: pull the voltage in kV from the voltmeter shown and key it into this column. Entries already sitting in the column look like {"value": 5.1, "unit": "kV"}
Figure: {"value": 54, "unit": "kV"}
